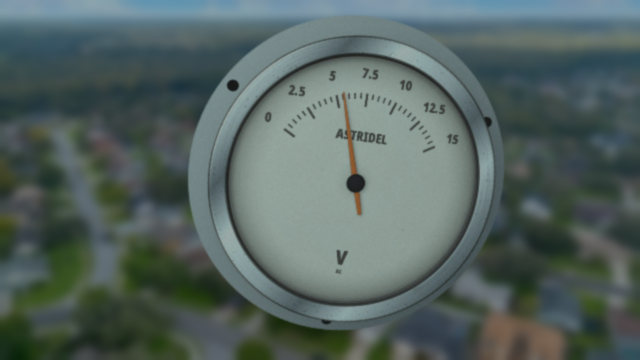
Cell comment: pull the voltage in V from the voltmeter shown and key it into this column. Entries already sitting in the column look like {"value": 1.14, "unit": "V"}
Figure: {"value": 5.5, "unit": "V"}
